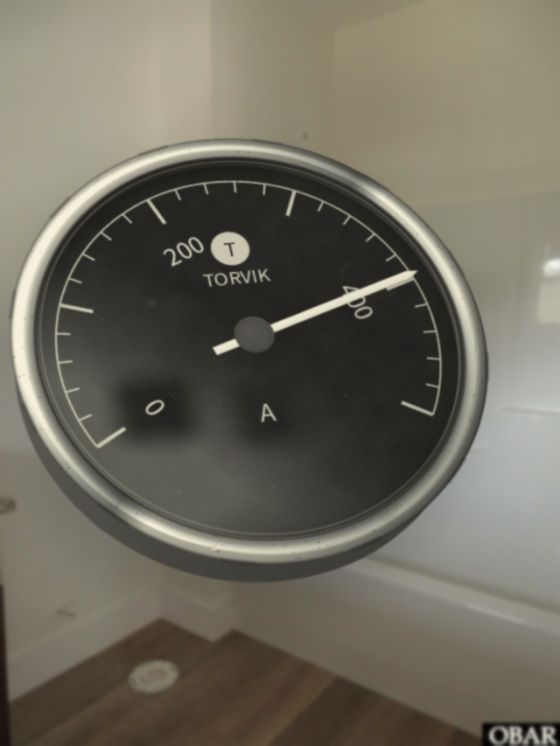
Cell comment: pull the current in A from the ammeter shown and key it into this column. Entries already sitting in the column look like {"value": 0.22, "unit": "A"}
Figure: {"value": 400, "unit": "A"}
